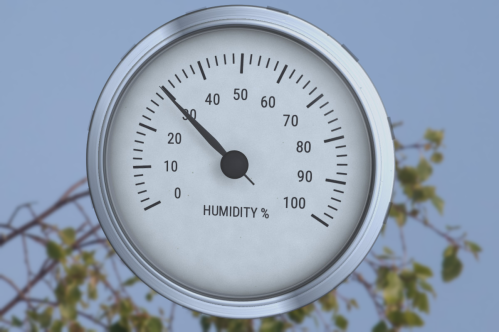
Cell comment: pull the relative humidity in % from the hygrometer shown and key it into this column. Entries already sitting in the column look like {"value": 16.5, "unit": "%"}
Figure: {"value": 30, "unit": "%"}
